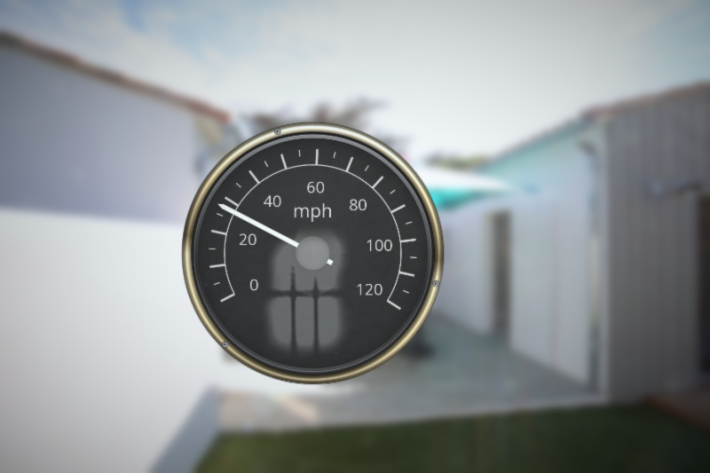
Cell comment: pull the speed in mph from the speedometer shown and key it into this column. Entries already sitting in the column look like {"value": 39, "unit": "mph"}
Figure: {"value": 27.5, "unit": "mph"}
